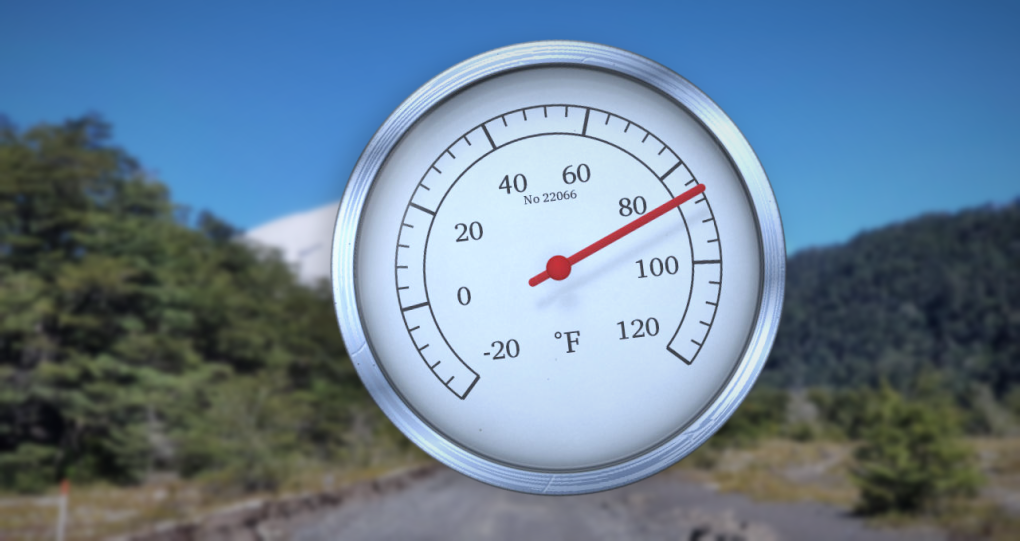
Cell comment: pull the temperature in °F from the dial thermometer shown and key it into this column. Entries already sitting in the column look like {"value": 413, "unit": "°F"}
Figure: {"value": 86, "unit": "°F"}
